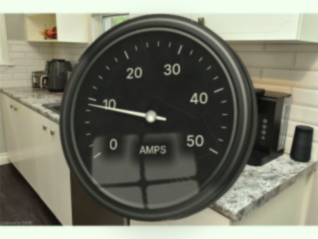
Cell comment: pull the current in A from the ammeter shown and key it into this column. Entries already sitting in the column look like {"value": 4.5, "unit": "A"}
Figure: {"value": 9, "unit": "A"}
